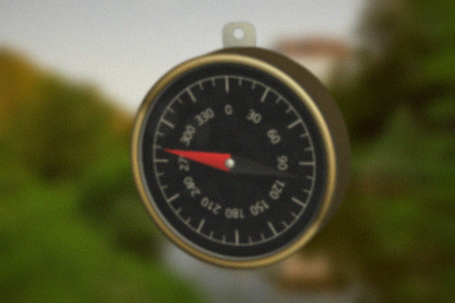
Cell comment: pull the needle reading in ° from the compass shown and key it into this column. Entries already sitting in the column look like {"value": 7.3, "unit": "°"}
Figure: {"value": 280, "unit": "°"}
